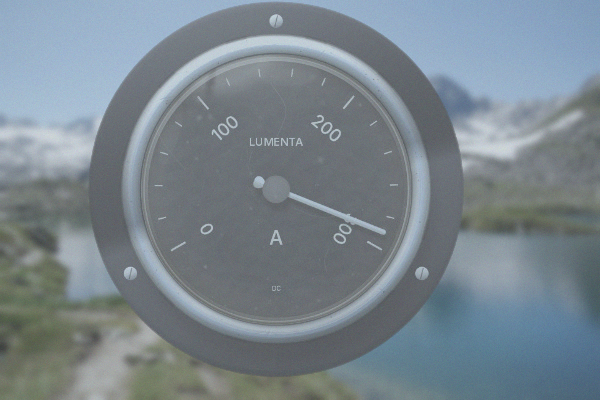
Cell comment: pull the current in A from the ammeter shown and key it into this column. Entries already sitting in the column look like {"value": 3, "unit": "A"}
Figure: {"value": 290, "unit": "A"}
